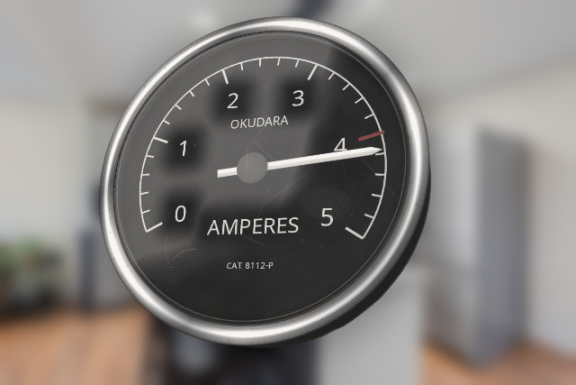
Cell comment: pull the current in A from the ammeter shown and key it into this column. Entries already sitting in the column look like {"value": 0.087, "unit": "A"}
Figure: {"value": 4.2, "unit": "A"}
